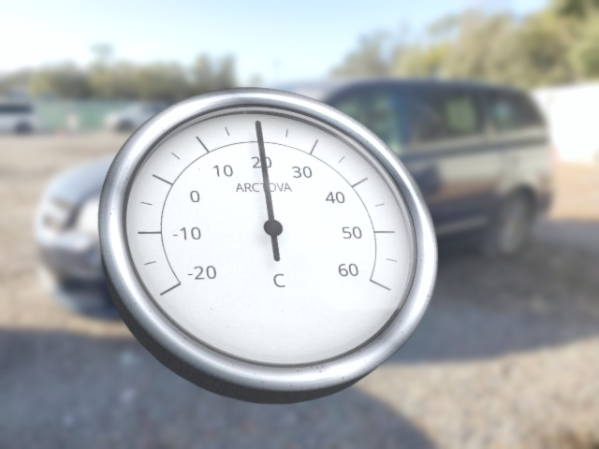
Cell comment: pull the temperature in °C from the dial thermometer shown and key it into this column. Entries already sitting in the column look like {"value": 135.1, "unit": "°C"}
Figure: {"value": 20, "unit": "°C"}
